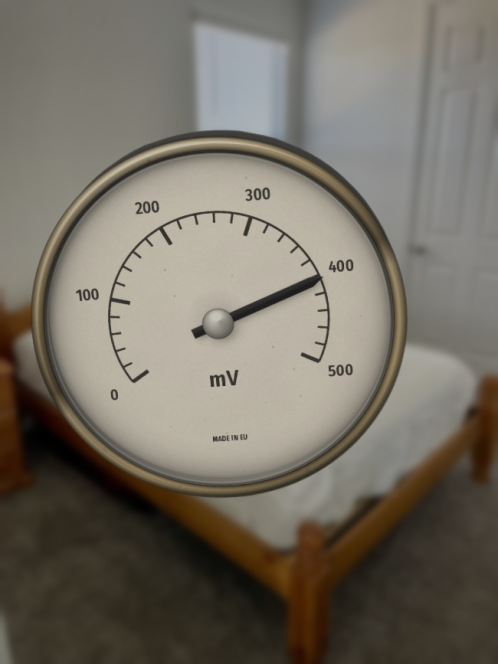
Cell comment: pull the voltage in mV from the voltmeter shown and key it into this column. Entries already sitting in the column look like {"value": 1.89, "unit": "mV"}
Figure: {"value": 400, "unit": "mV"}
